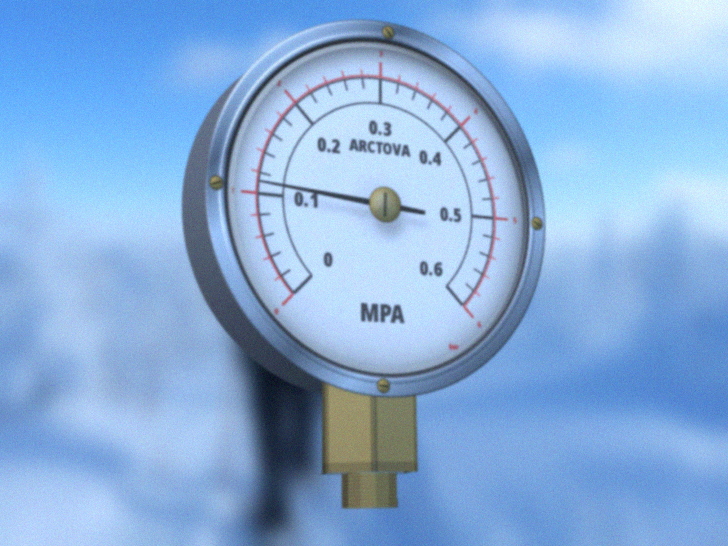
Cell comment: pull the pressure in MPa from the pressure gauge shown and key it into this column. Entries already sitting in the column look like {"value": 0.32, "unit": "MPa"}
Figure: {"value": 0.11, "unit": "MPa"}
